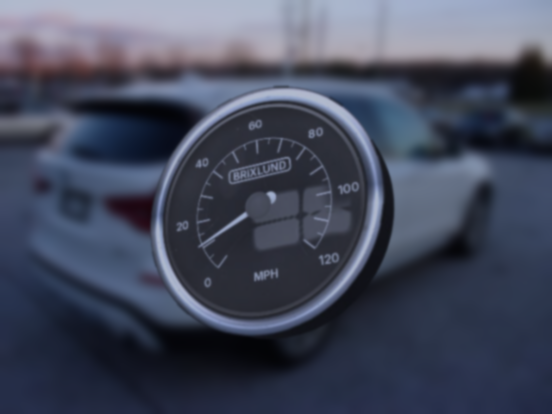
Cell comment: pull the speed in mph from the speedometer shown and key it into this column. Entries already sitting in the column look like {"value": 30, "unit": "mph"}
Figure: {"value": 10, "unit": "mph"}
